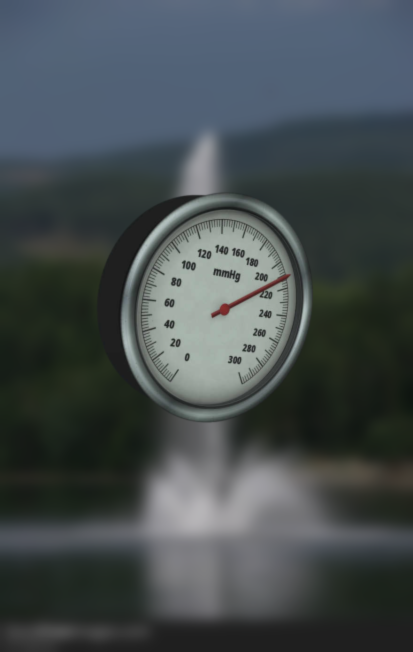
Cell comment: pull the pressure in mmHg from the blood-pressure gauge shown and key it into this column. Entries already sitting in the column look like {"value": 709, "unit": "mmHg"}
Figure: {"value": 210, "unit": "mmHg"}
